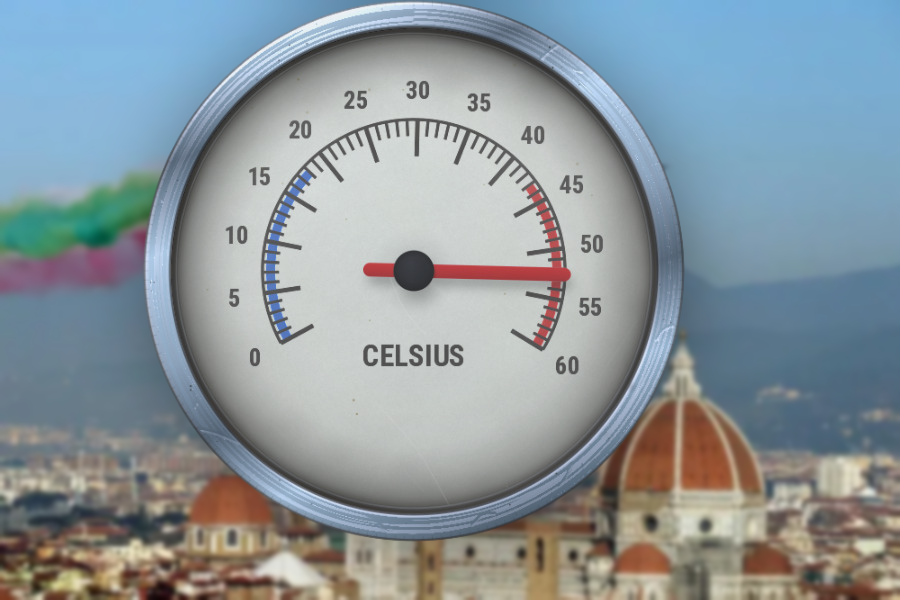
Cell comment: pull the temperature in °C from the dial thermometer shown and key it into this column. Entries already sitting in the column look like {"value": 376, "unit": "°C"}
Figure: {"value": 52.5, "unit": "°C"}
